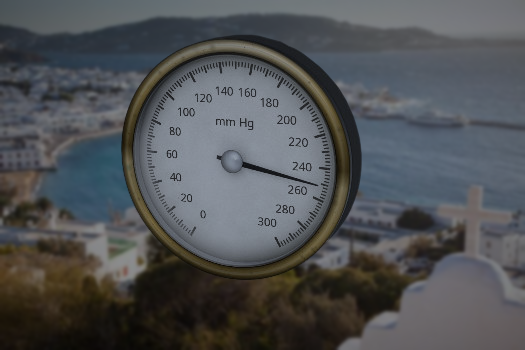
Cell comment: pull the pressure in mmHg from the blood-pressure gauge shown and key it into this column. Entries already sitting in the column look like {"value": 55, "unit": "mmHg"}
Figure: {"value": 250, "unit": "mmHg"}
